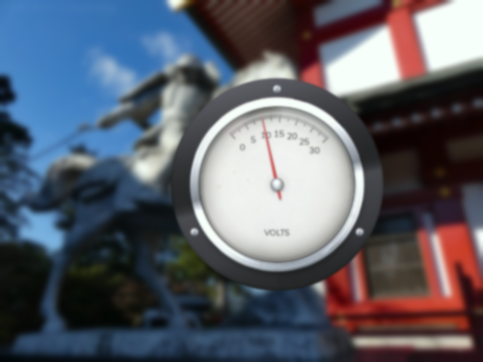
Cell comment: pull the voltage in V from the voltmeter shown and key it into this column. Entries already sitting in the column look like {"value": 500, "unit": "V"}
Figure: {"value": 10, "unit": "V"}
